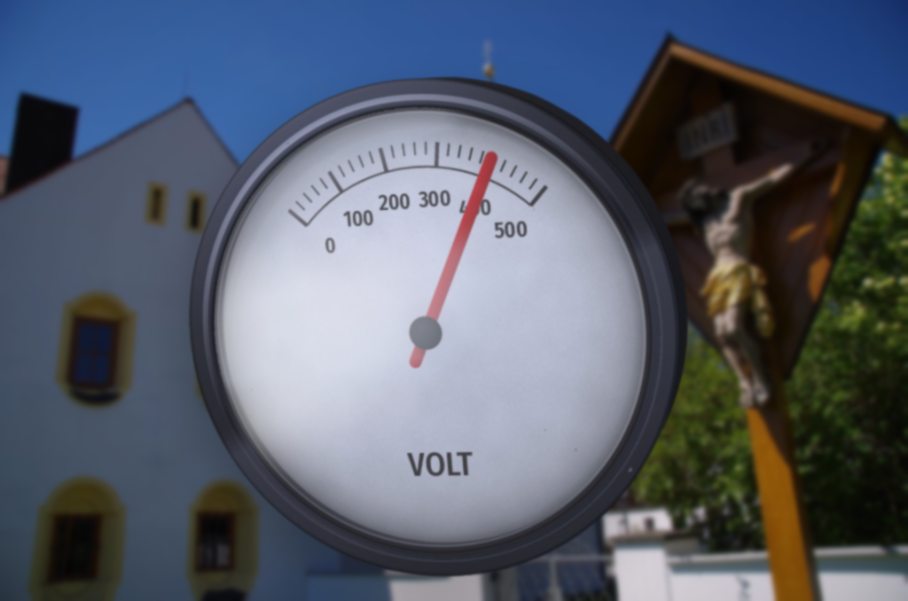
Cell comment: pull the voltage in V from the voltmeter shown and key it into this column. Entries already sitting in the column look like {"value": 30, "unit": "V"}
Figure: {"value": 400, "unit": "V"}
